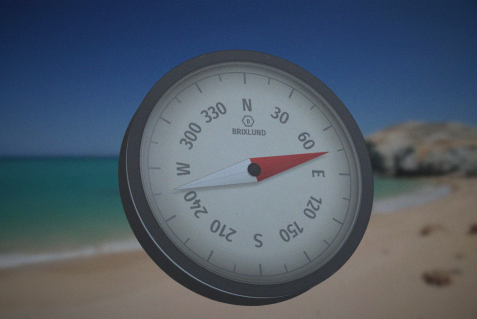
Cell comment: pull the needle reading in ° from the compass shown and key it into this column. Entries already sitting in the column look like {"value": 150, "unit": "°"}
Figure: {"value": 75, "unit": "°"}
